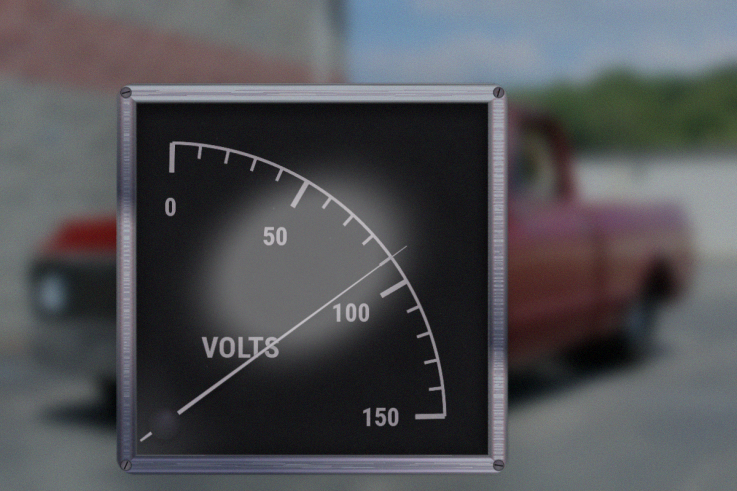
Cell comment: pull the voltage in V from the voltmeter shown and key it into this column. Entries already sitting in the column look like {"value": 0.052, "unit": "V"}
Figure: {"value": 90, "unit": "V"}
